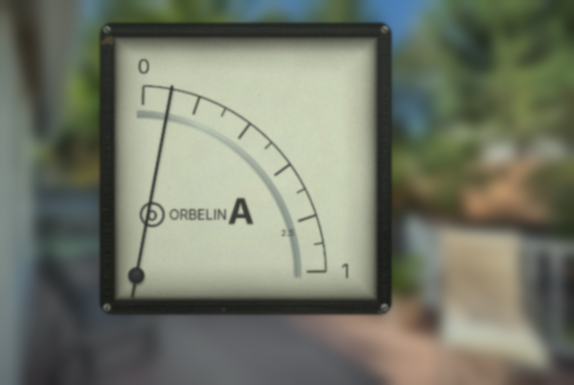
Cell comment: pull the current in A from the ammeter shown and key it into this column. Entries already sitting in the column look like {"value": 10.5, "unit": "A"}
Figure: {"value": 0.1, "unit": "A"}
